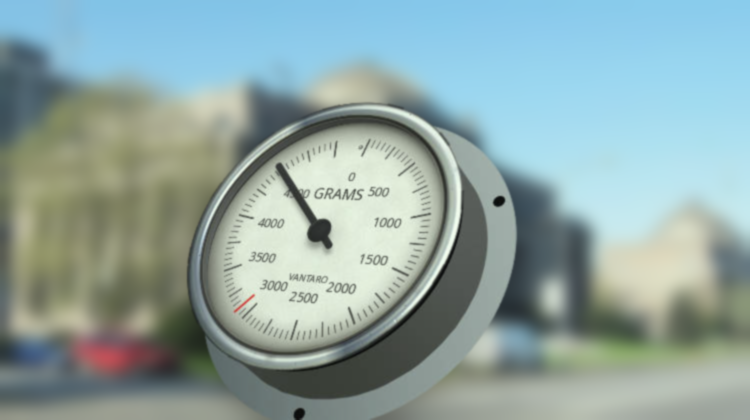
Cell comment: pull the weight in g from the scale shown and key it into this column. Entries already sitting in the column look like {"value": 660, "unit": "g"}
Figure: {"value": 4500, "unit": "g"}
